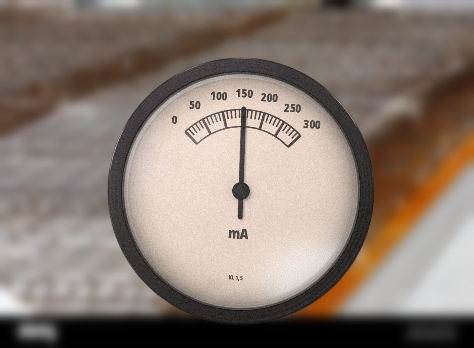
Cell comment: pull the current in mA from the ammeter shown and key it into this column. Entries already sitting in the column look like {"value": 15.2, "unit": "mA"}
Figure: {"value": 150, "unit": "mA"}
